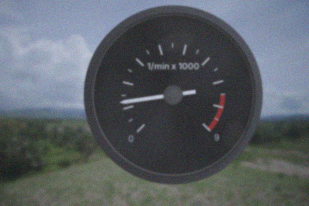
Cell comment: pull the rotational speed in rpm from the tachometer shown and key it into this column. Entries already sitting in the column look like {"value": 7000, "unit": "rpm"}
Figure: {"value": 1250, "unit": "rpm"}
